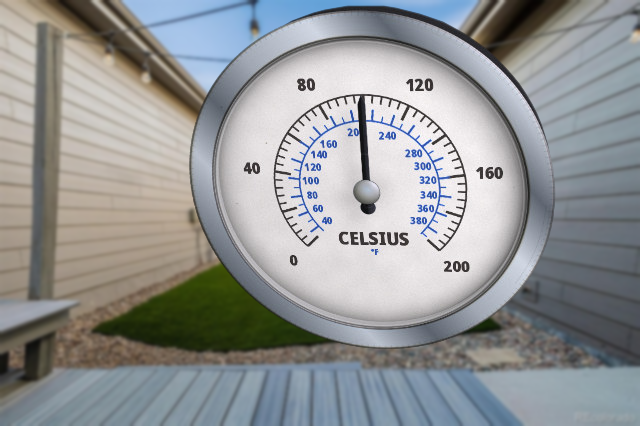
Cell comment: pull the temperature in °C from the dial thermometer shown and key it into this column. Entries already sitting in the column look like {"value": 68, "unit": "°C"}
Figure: {"value": 100, "unit": "°C"}
